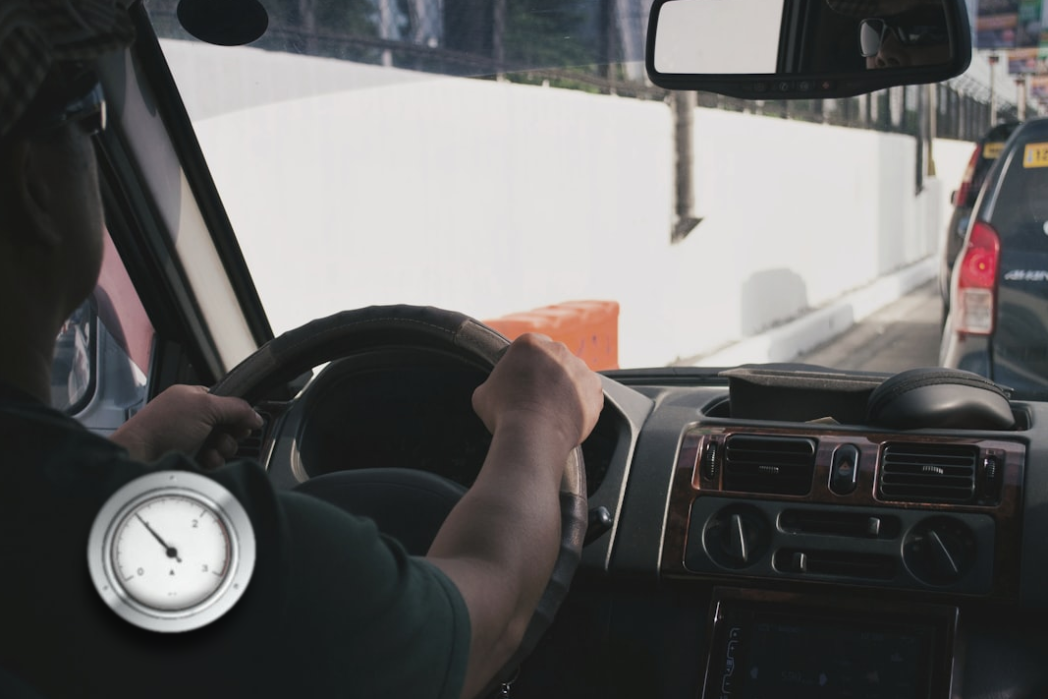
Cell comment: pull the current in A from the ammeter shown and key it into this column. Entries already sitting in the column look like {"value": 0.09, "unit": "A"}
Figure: {"value": 1, "unit": "A"}
